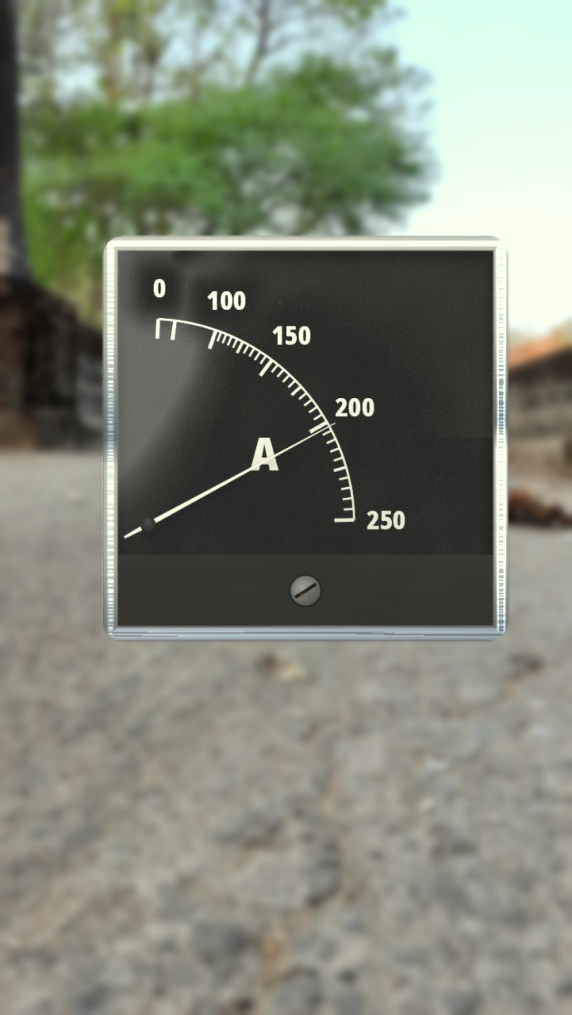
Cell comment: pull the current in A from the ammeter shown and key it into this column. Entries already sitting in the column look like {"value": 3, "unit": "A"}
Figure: {"value": 202.5, "unit": "A"}
